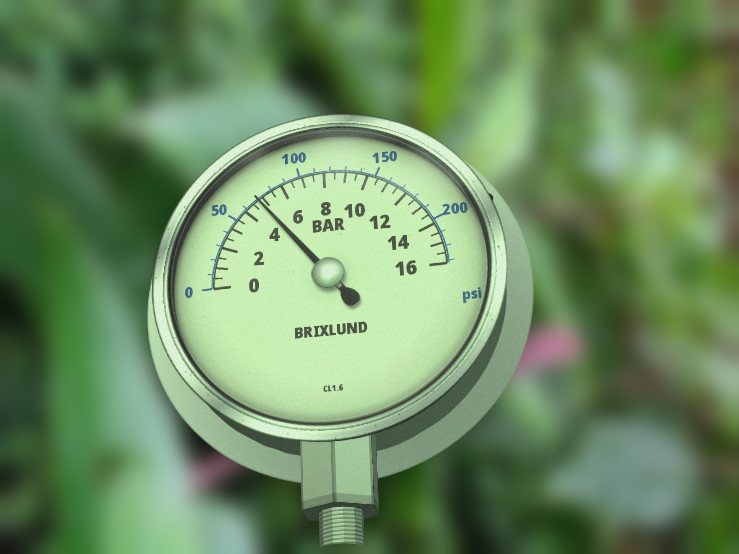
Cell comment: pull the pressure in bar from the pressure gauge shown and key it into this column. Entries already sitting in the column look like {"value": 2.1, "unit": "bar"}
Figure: {"value": 4.75, "unit": "bar"}
